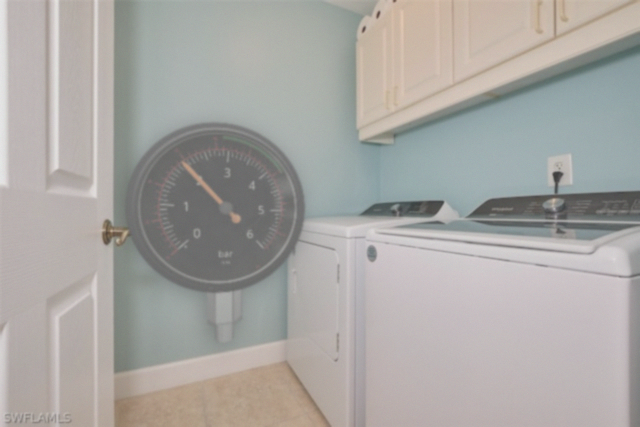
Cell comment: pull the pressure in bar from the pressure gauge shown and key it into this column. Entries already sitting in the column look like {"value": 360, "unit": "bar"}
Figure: {"value": 2, "unit": "bar"}
